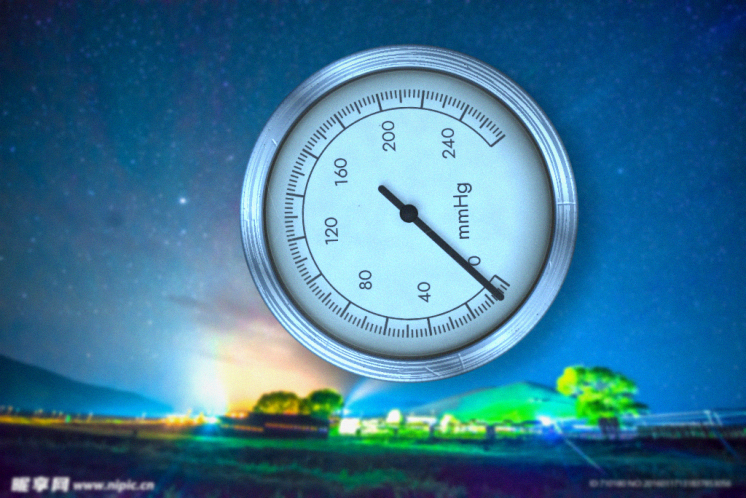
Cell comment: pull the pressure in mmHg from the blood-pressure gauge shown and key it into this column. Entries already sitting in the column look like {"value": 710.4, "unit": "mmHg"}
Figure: {"value": 6, "unit": "mmHg"}
